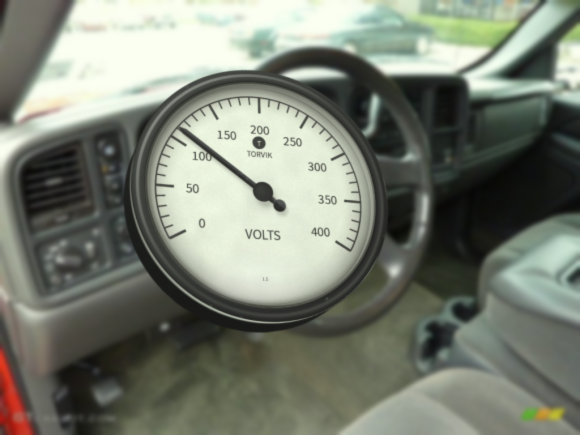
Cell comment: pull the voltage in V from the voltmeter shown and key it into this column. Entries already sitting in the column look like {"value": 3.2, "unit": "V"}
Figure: {"value": 110, "unit": "V"}
